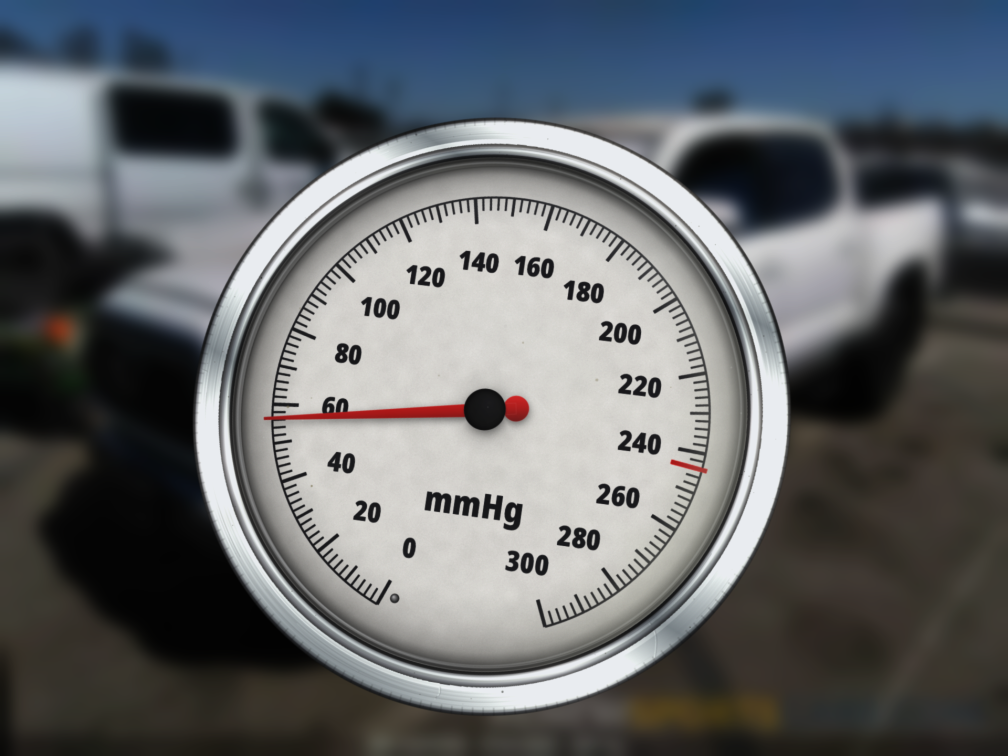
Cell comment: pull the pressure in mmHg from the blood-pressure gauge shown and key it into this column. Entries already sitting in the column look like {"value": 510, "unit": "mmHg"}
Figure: {"value": 56, "unit": "mmHg"}
